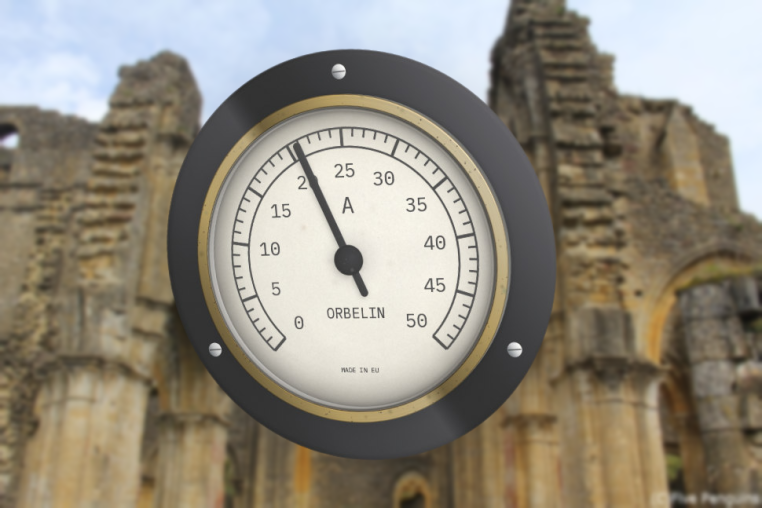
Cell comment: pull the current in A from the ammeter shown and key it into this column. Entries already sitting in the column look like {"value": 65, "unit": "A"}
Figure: {"value": 21, "unit": "A"}
